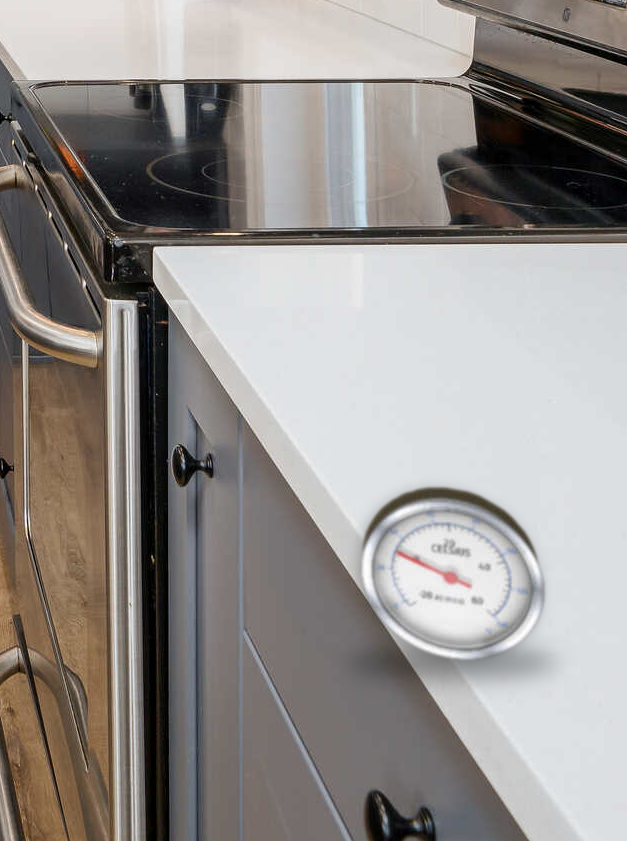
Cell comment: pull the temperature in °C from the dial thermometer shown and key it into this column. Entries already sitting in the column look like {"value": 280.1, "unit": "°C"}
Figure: {"value": 0, "unit": "°C"}
